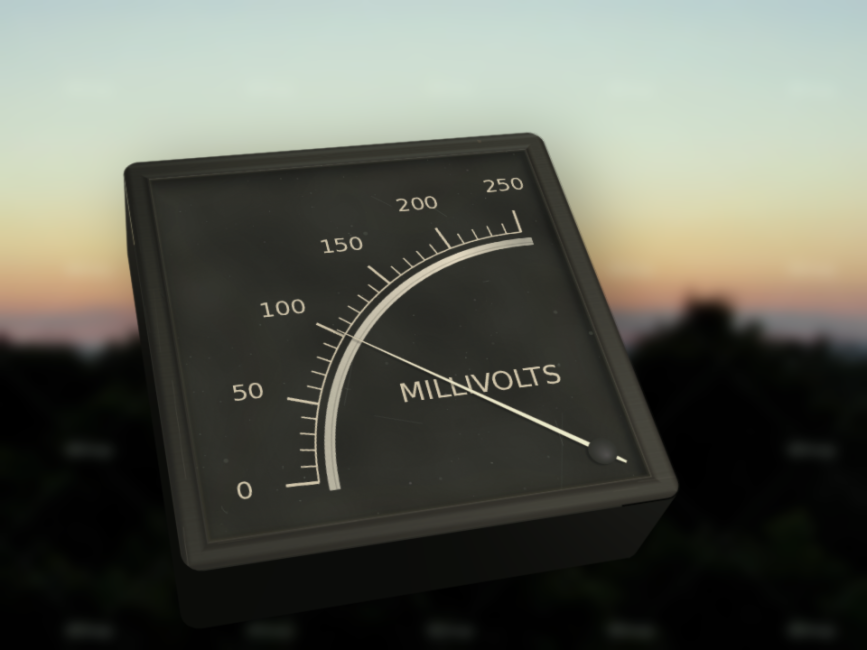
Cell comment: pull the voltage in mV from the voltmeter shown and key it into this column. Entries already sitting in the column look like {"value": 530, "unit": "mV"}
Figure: {"value": 100, "unit": "mV"}
